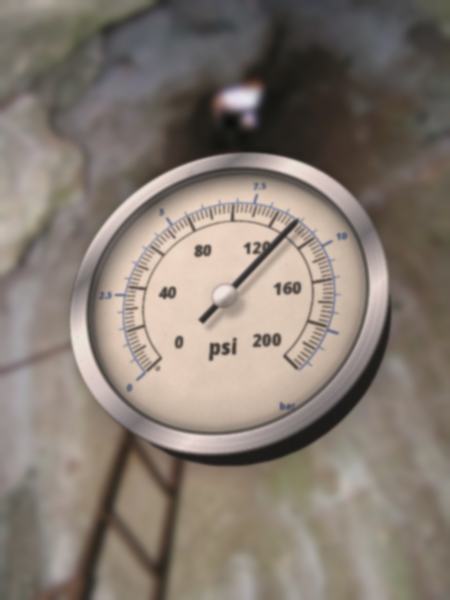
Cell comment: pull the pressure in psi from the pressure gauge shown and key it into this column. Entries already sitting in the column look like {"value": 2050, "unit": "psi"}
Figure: {"value": 130, "unit": "psi"}
